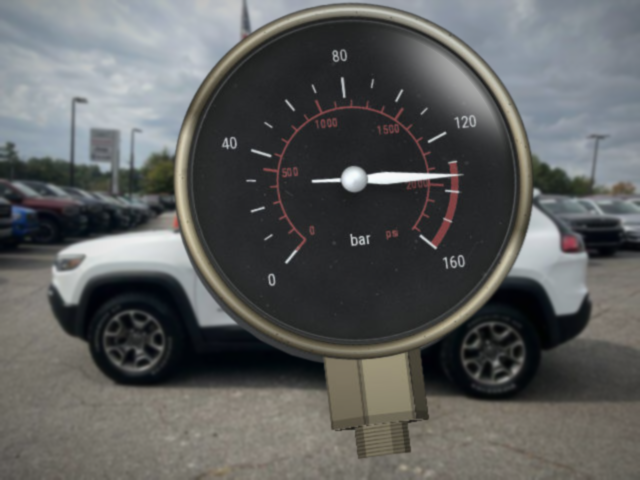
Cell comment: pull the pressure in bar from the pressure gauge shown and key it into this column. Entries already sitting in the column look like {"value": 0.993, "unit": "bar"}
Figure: {"value": 135, "unit": "bar"}
